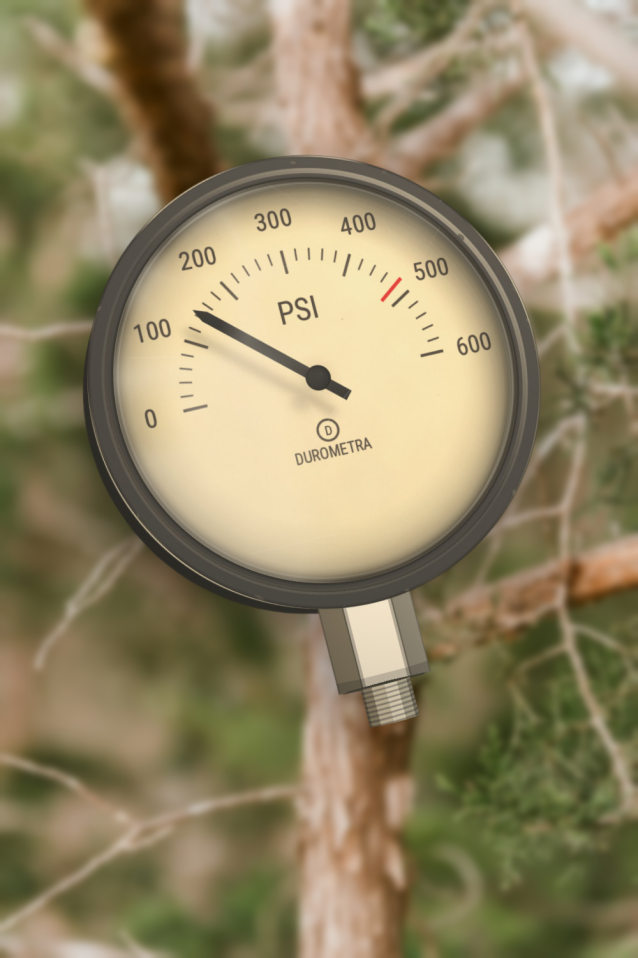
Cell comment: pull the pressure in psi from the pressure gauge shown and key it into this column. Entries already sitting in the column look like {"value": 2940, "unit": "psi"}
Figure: {"value": 140, "unit": "psi"}
